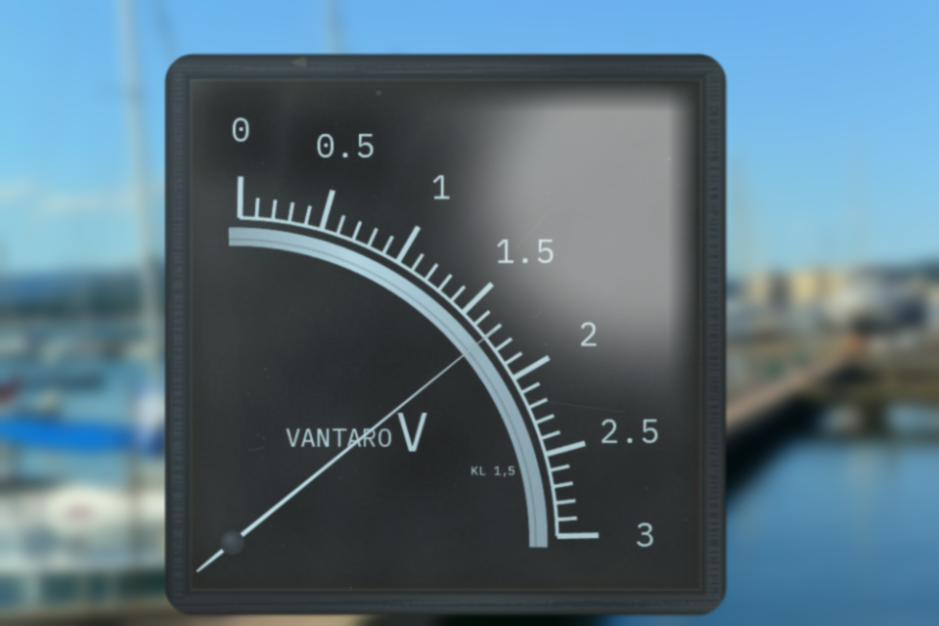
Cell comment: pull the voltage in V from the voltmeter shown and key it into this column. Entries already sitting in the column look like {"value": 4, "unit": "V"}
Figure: {"value": 1.7, "unit": "V"}
